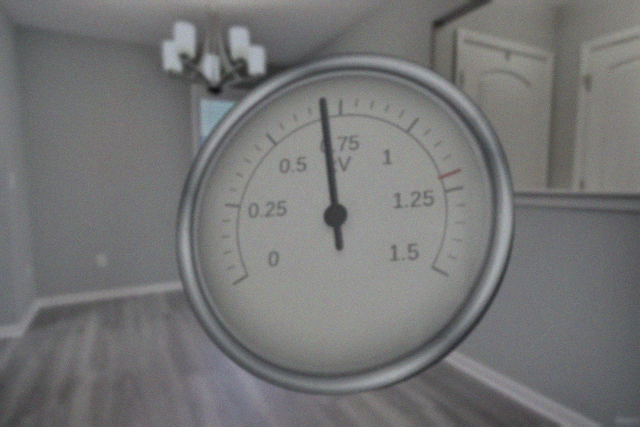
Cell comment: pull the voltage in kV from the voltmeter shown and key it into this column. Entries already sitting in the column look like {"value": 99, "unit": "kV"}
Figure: {"value": 0.7, "unit": "kV"}
